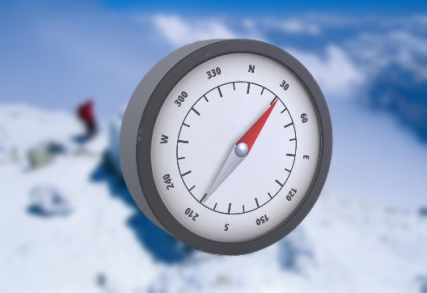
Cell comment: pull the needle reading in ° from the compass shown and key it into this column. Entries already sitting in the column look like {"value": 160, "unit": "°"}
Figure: {"value": 30, "unit": "°"}
